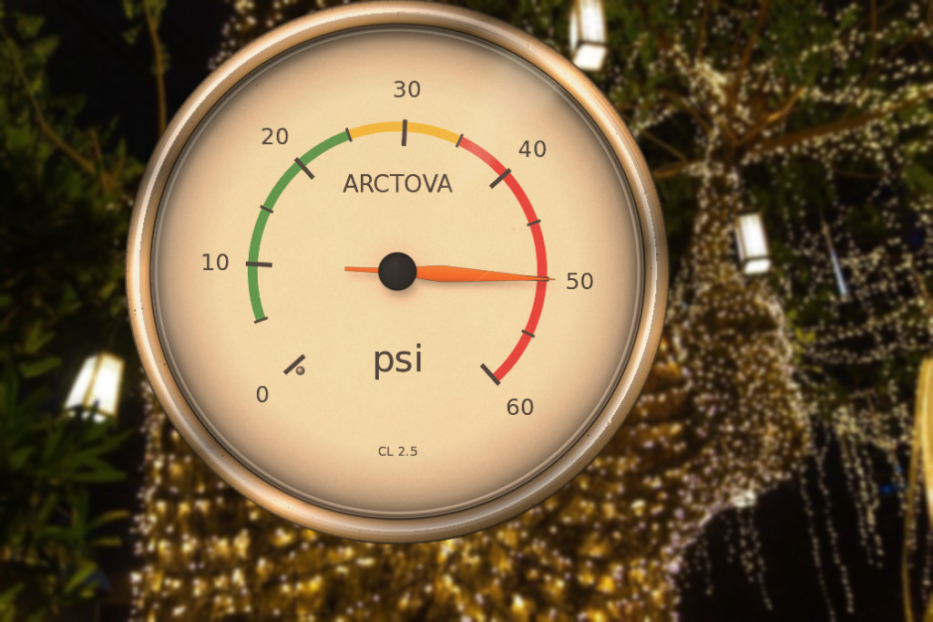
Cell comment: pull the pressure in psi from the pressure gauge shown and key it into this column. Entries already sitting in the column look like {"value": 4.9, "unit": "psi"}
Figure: {"value": 50, "unit": "psi"}
